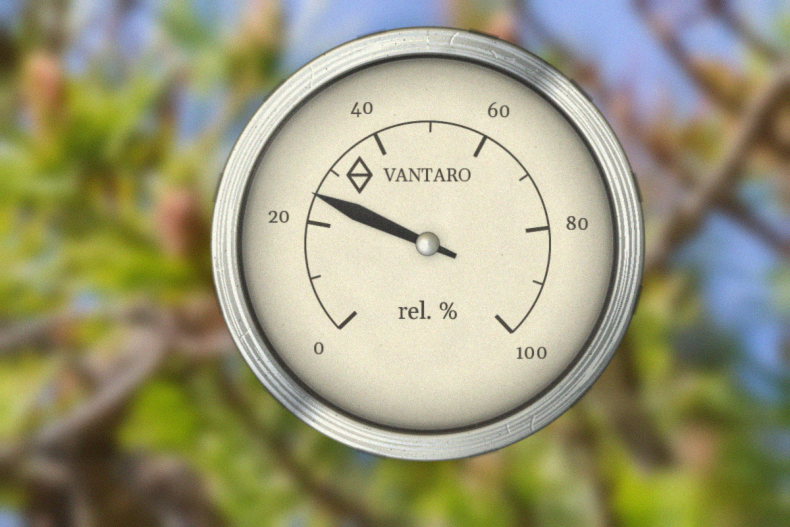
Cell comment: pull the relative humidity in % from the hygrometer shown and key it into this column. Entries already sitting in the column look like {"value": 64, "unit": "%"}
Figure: {"value": 25, "unit": "%"}
